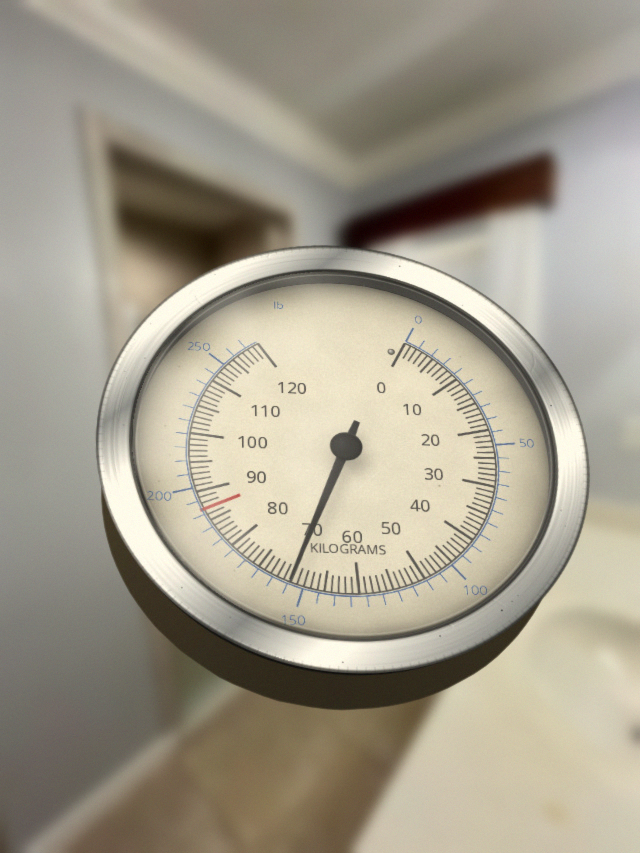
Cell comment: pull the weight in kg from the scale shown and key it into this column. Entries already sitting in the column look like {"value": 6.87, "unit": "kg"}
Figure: {"value": 70, "unit": "kg"}
